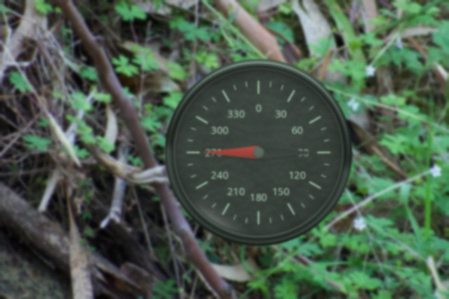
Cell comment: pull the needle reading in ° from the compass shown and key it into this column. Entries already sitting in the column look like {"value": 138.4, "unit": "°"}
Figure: {"value": 270, "unit": "°"}
